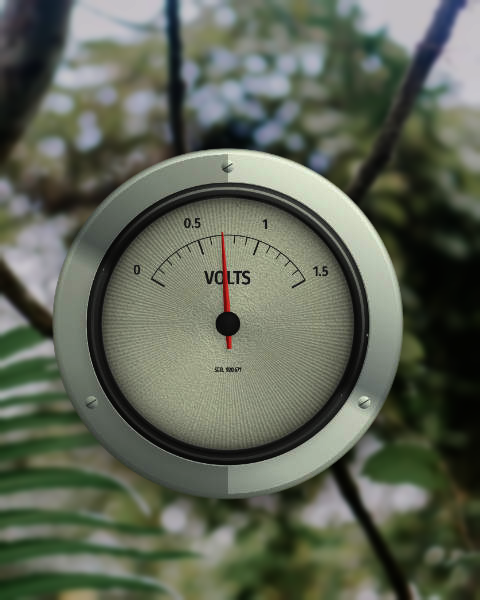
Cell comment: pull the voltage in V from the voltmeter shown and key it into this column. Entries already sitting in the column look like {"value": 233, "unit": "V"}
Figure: {"value": 0.7, "unit": "V"}
